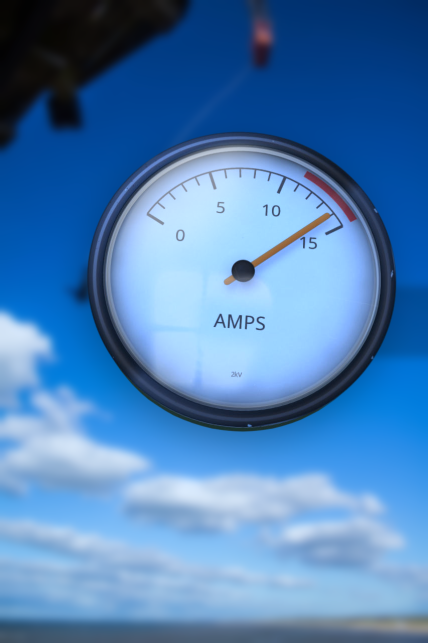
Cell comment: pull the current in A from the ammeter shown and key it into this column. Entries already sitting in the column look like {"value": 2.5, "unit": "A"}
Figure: {"value": 14, "unit": "A"}
